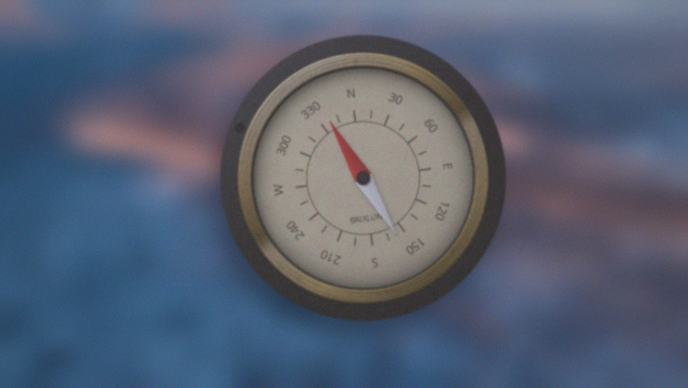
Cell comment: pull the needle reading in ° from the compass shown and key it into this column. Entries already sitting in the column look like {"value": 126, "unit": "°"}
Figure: {"value": 337.5, "unit": "°"}
